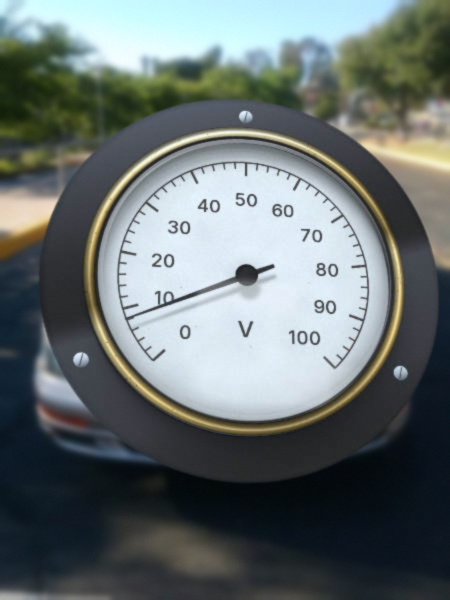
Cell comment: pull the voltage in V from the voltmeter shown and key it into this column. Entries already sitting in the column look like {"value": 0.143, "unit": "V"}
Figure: {"value": 8, "unit": "V"}
